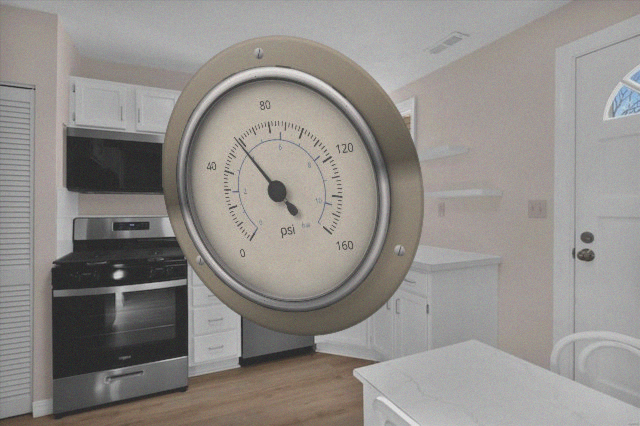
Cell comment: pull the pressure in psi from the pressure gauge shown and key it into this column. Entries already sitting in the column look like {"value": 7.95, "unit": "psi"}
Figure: {"value": 60, "unit": "psi"}
